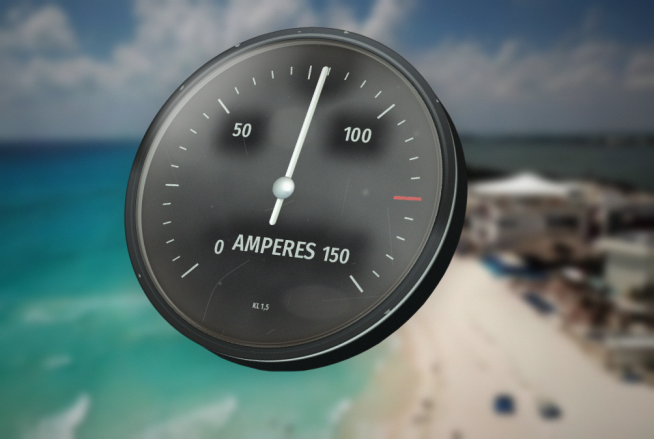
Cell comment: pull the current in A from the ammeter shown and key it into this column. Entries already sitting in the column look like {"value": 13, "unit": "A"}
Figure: {"value": 80, "unit": "A"}
